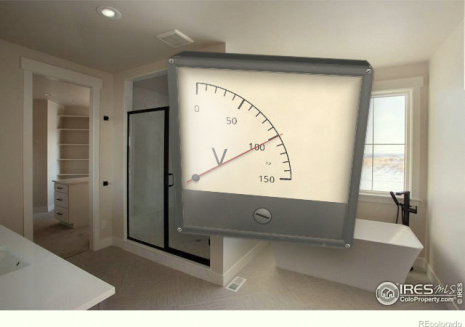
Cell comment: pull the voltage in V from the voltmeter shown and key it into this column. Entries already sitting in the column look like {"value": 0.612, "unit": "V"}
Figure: {"value": 100, "unit": "V"}
